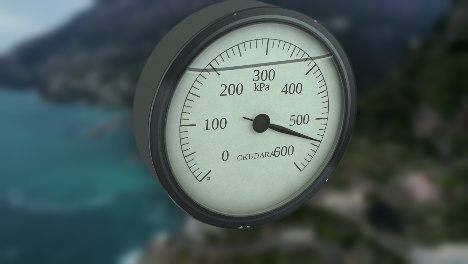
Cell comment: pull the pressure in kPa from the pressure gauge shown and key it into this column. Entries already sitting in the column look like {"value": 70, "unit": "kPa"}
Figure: {"value": 540, "unit": "kPa"}
